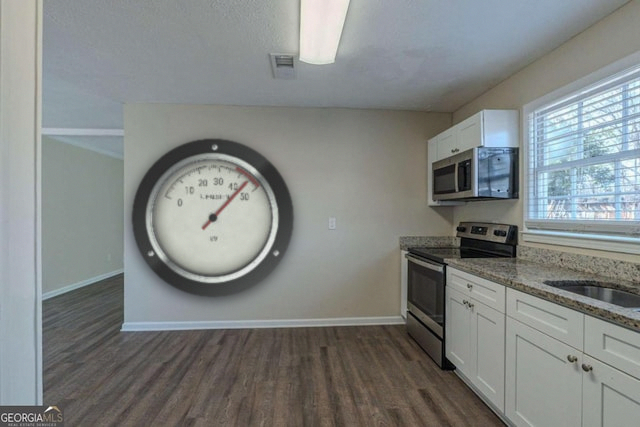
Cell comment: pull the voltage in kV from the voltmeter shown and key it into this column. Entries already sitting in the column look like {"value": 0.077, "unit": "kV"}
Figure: {"value": 45, "unit": "kV"}
